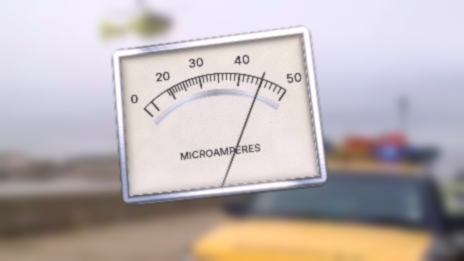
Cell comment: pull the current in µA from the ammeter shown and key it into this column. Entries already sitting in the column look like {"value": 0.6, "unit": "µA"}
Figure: {"value": 45, "unit": "µA"}
